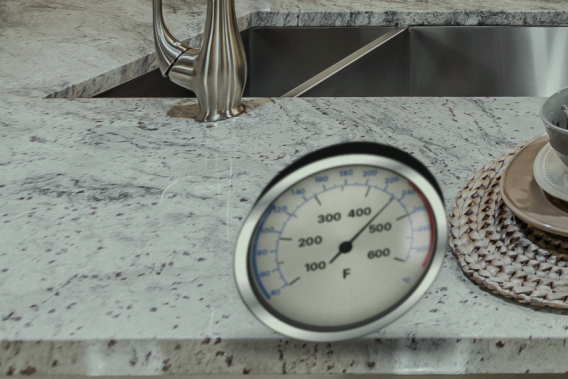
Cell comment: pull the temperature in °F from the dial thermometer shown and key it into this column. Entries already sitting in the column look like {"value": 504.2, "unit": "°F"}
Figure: {"value": 450, "unit": "°F"}
